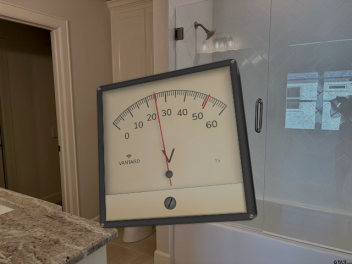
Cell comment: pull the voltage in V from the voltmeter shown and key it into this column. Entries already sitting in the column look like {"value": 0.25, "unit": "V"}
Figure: {"value": 25, "unit": "V"}
